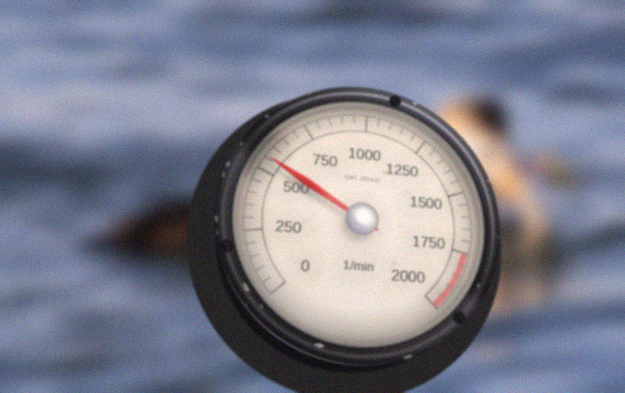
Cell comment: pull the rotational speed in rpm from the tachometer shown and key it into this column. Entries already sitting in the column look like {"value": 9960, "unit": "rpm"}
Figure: {"value": 550, "unit": "rpm"}
